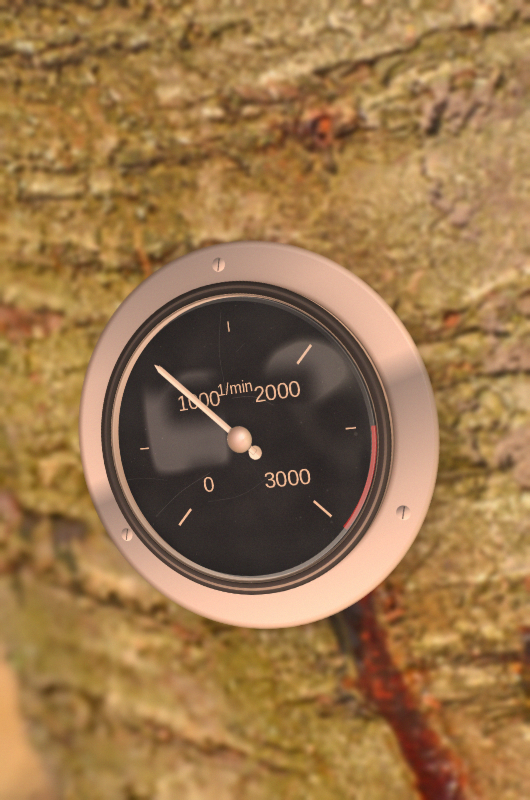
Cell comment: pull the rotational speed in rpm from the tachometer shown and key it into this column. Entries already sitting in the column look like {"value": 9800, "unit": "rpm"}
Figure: {"value": 1000, "unit": "rpm"}
